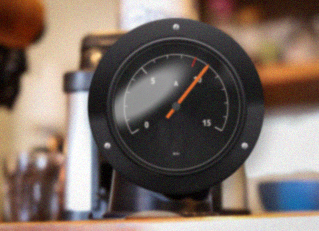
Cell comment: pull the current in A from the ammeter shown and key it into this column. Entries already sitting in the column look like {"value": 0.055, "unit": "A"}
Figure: {"value": 10, "unit": "A"}
